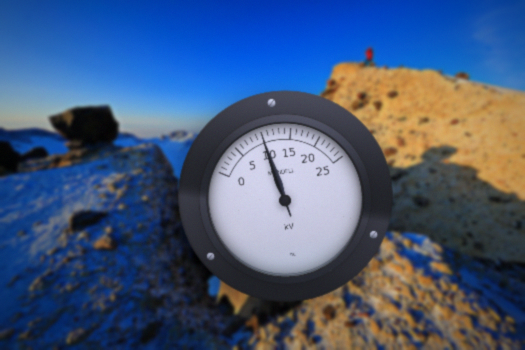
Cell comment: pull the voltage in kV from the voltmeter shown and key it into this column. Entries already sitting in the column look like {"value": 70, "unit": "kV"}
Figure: {"value": 10, "unit": "kV"}
